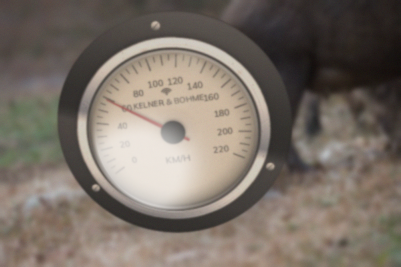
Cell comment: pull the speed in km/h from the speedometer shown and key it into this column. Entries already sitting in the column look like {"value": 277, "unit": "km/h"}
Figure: {"value": 60, "unit": "km/h"}
